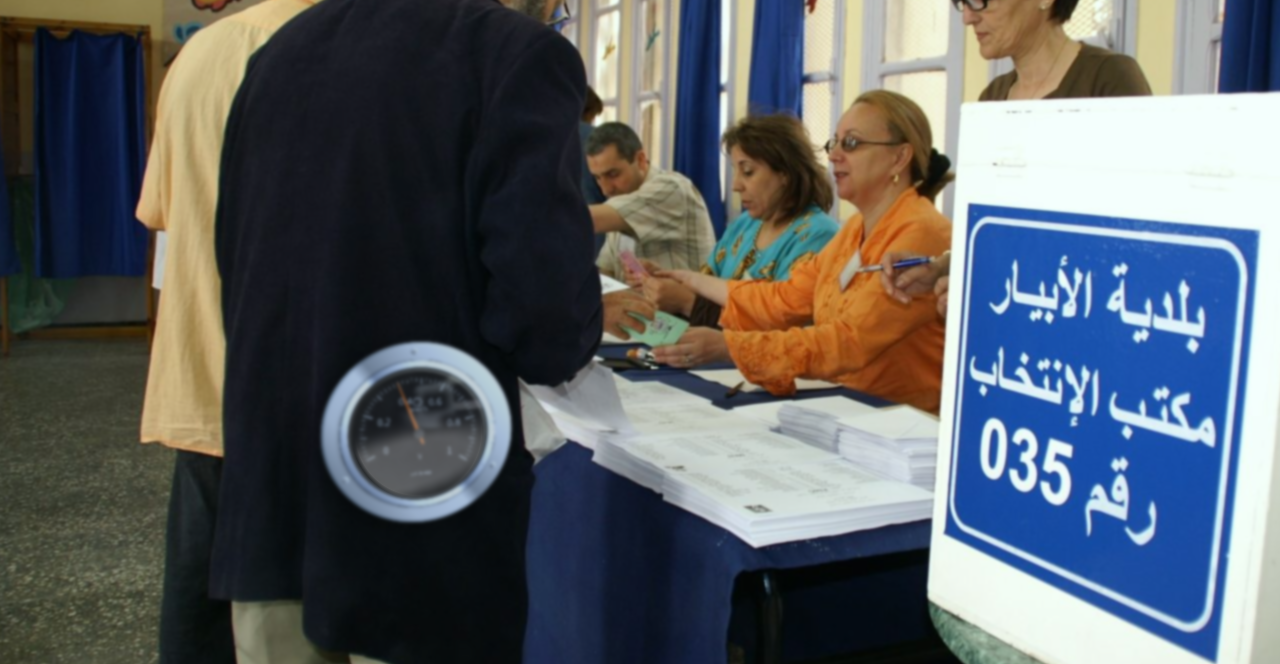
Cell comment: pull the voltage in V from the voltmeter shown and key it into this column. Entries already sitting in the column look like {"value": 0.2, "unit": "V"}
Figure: {"value": 0.4, "unit": "V"}
